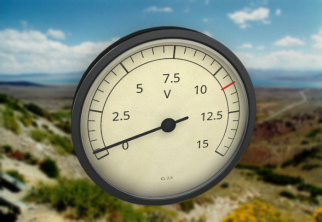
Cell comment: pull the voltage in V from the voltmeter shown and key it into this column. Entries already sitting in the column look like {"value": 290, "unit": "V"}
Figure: {"value": 0.5, "unit": "V"}
